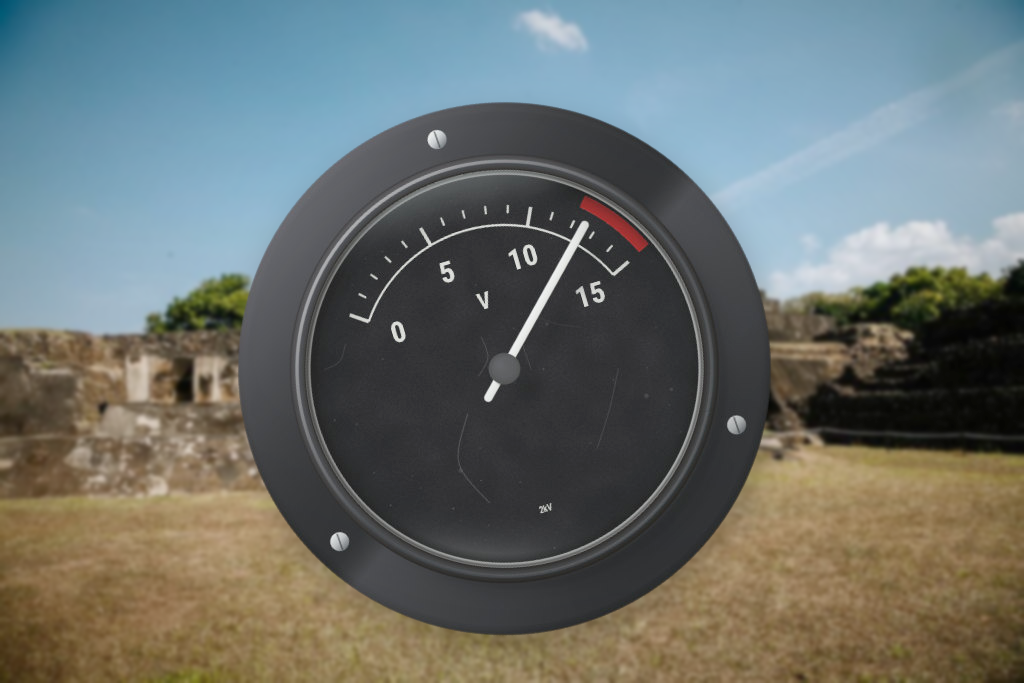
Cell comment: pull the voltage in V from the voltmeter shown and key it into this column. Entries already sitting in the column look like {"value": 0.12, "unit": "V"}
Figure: {"value": 12.5, "unit": "V"}
